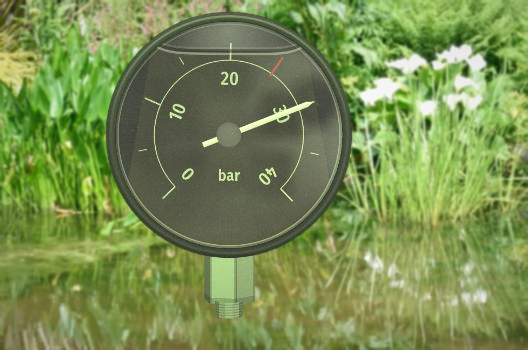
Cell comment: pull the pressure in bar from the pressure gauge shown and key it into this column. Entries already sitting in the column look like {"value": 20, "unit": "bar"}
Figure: {"value": 30, "unit": "bar"}
